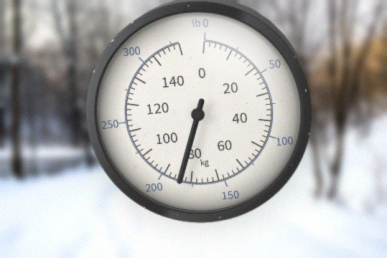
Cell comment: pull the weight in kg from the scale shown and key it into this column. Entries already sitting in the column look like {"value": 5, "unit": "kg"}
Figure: {"value": 84, "unit": "kg"}
